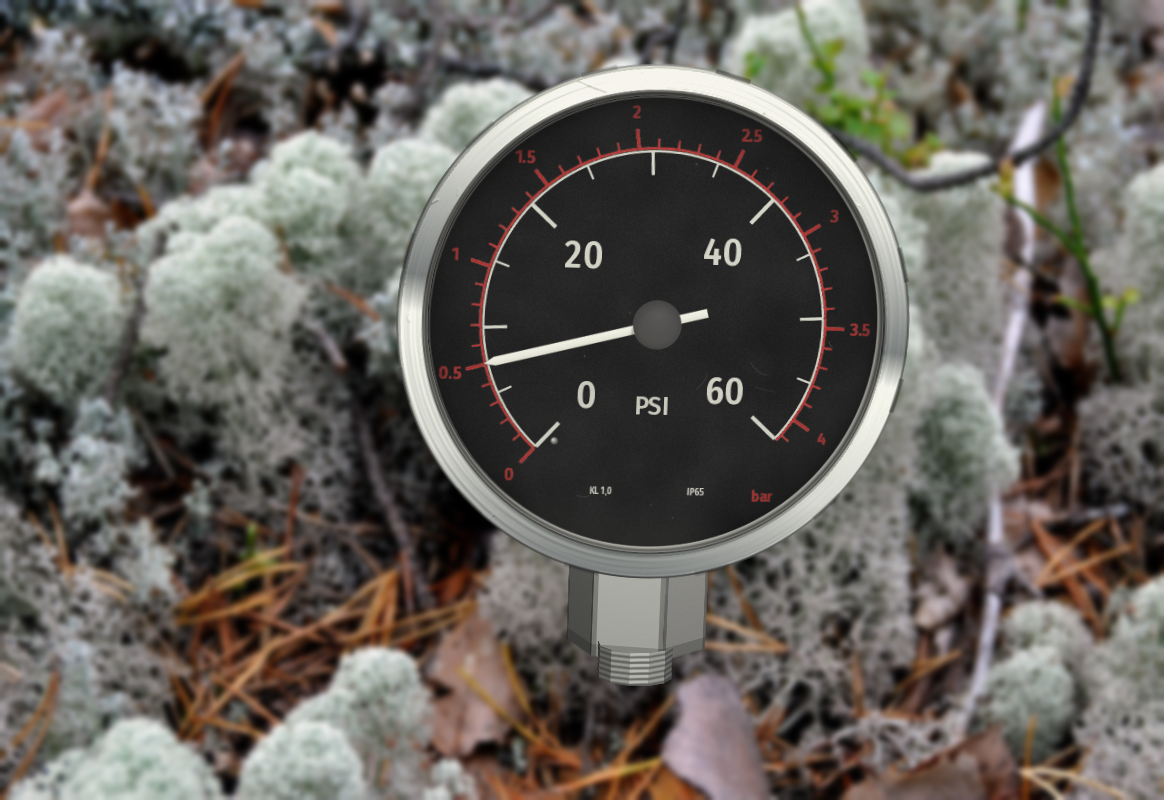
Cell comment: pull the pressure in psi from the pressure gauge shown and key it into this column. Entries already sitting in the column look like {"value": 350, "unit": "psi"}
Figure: {"value": 7.5, "unit": "psi"}
